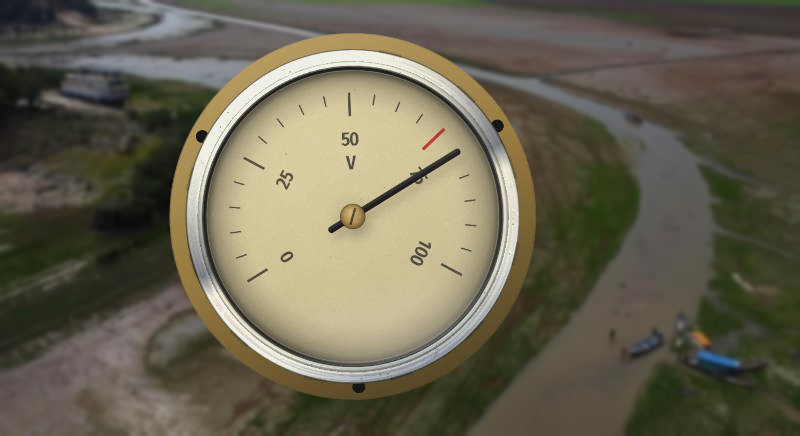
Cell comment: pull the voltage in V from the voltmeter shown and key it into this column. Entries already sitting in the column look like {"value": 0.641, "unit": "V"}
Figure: {"value": 75, "unit": "V"}
